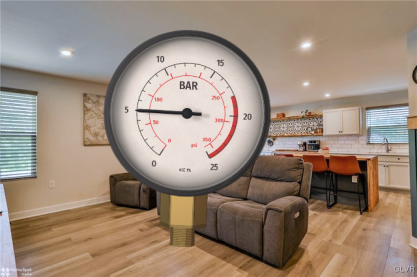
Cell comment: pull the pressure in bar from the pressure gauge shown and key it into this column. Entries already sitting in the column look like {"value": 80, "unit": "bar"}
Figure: {"value": 5, "unit": "bar"}
